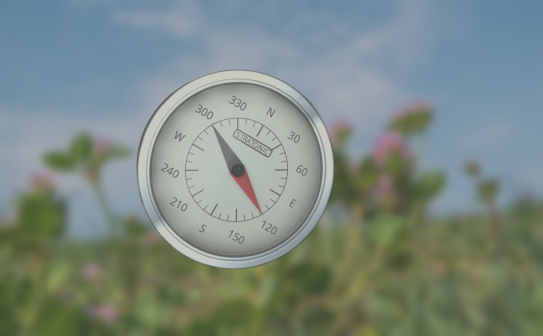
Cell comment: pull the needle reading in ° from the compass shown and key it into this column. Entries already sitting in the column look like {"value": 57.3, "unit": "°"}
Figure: {"value": 120, "unit": "°"}
